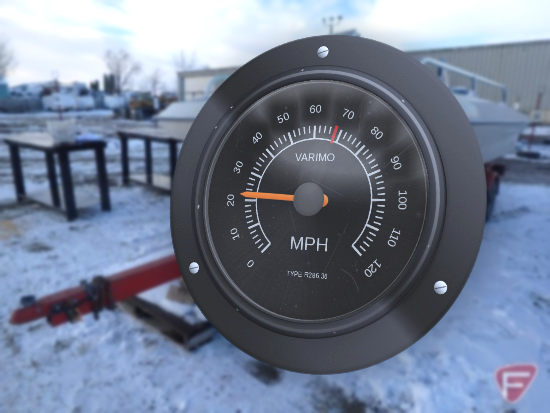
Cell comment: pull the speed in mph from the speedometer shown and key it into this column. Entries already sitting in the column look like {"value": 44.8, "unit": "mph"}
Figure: {"value": 22, "unit": "mph"}
